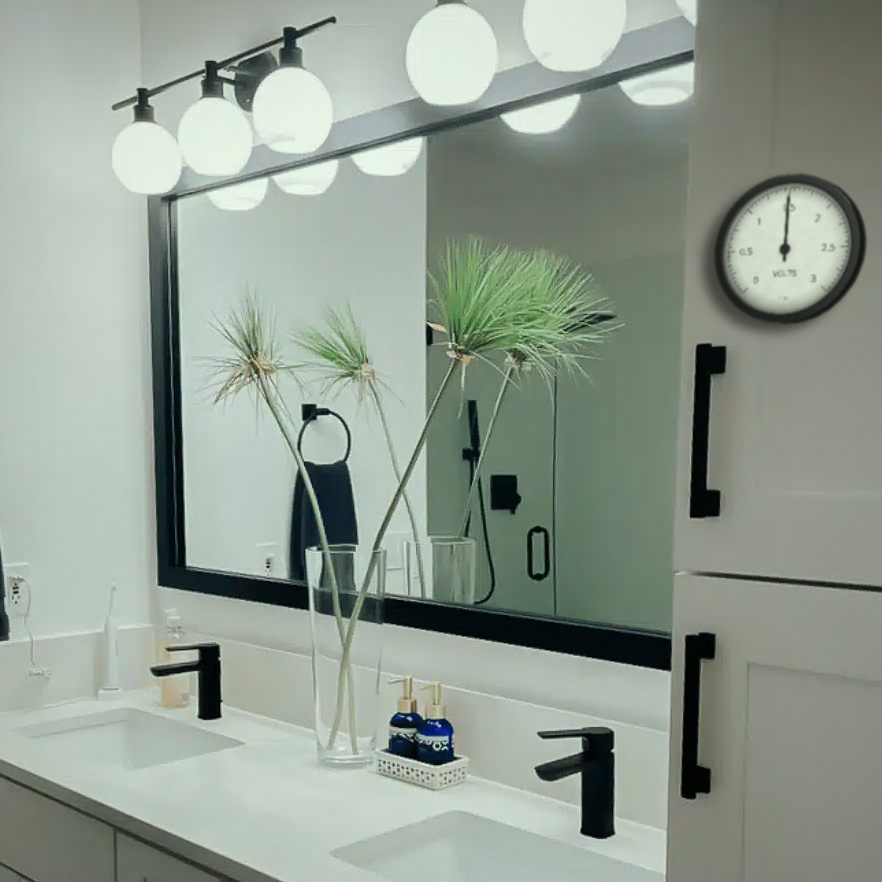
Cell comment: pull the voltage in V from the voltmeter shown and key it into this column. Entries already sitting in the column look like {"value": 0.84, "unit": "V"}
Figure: {"value": 1.5, "unit": "V"}
